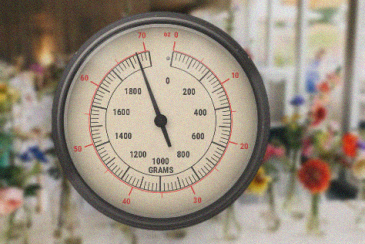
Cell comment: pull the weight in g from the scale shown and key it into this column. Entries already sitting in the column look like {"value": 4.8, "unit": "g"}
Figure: {"value": 1940, "unit": "g"}
